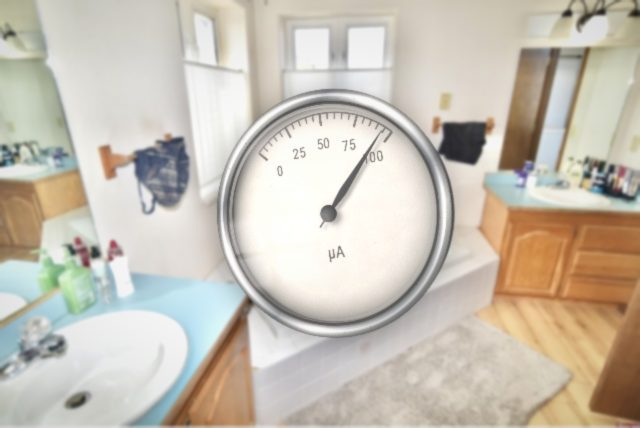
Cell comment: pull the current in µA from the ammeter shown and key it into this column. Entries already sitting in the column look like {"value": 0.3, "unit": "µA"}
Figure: {"value": 95, "unit": "µA"}
